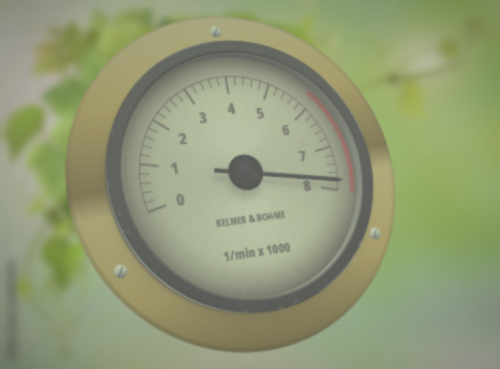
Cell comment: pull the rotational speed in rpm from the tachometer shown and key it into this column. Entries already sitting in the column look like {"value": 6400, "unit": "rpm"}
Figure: {"value": 7800, "unit": "rpm"}
